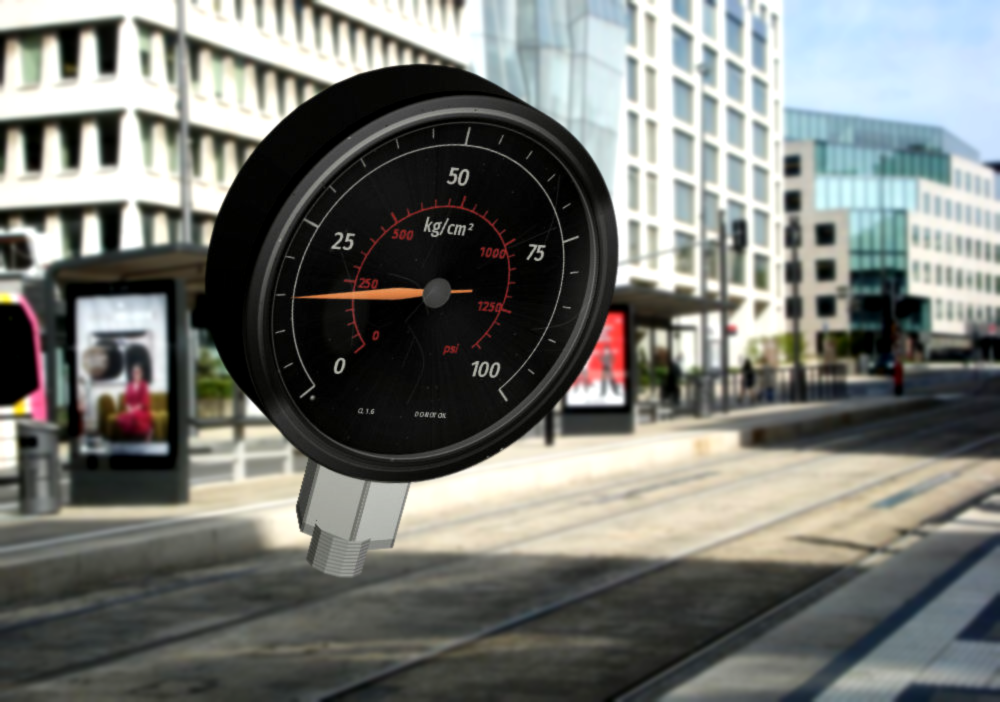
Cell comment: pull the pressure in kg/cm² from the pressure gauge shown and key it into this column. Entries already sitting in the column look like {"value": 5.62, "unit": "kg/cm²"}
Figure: {"value": 15, "unit": "kg/cm²"}
